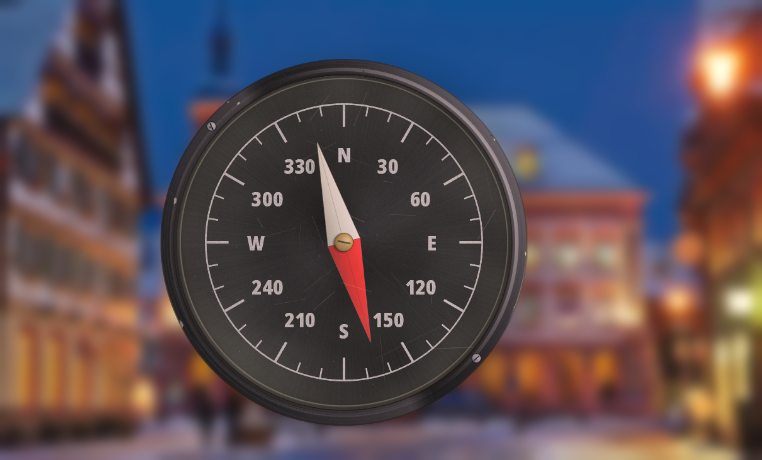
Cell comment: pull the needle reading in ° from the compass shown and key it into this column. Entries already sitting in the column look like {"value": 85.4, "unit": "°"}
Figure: {"value": 165, "unit": "°"}
